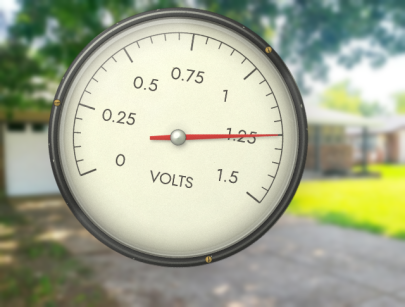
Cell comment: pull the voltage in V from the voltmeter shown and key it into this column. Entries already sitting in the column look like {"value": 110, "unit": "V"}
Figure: {"value": 1.25, "unit": "V"}
